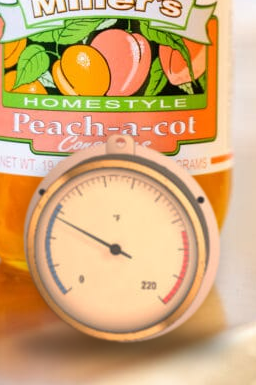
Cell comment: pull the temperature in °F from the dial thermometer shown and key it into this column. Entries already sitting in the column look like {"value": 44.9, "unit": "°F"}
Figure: {"value": 56, "unit": "°F"}
